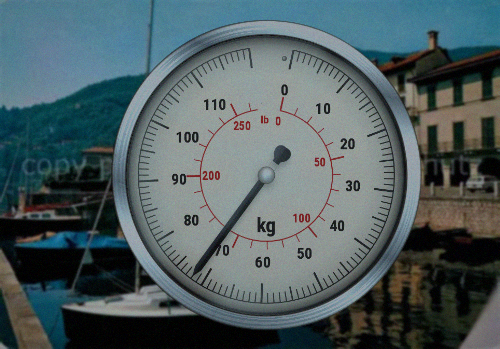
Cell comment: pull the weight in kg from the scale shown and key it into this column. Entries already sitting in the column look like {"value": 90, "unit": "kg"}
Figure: {"value": 72, "unit": "kg"}
